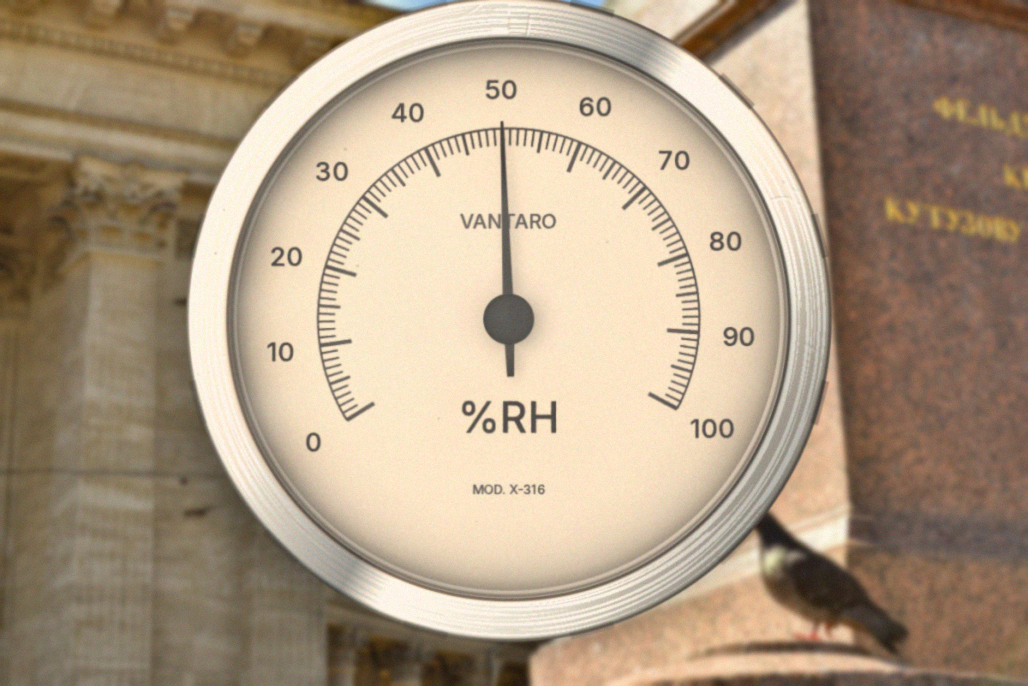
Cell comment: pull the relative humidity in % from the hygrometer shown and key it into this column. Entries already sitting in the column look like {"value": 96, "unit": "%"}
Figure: {"value": 50, "unit": "%"}
